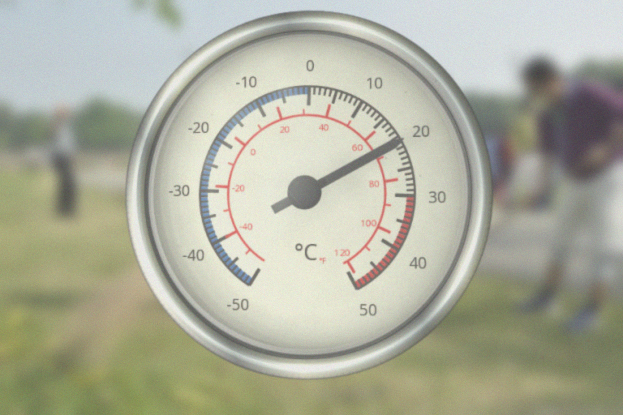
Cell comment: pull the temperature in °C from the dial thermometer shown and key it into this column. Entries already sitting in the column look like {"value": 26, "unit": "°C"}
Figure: {"value": 20, "unit": "°C"}
